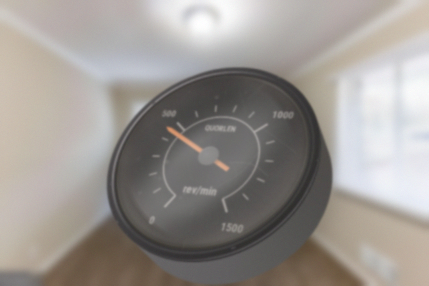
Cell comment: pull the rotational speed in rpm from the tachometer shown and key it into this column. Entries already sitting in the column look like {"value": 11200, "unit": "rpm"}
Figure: {"value": 450, "unit": "rpm"}
